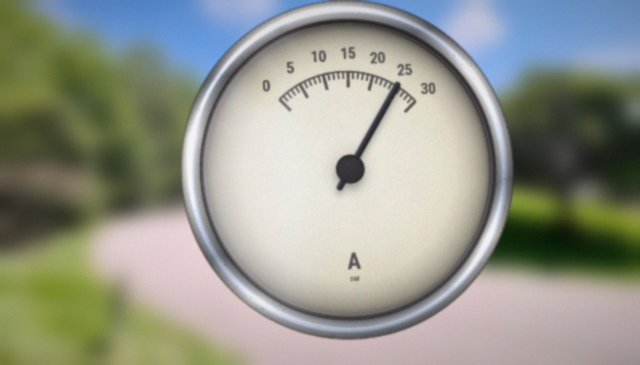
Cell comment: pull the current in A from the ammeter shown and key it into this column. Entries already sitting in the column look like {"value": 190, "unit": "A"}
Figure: {"value": 25, "unit": "A"}
